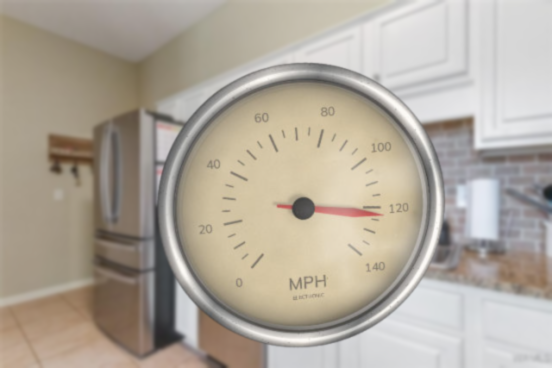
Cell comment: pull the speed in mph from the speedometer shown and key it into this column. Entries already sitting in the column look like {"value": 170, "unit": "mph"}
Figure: {"value": 122.5, "unit": "mph"}
